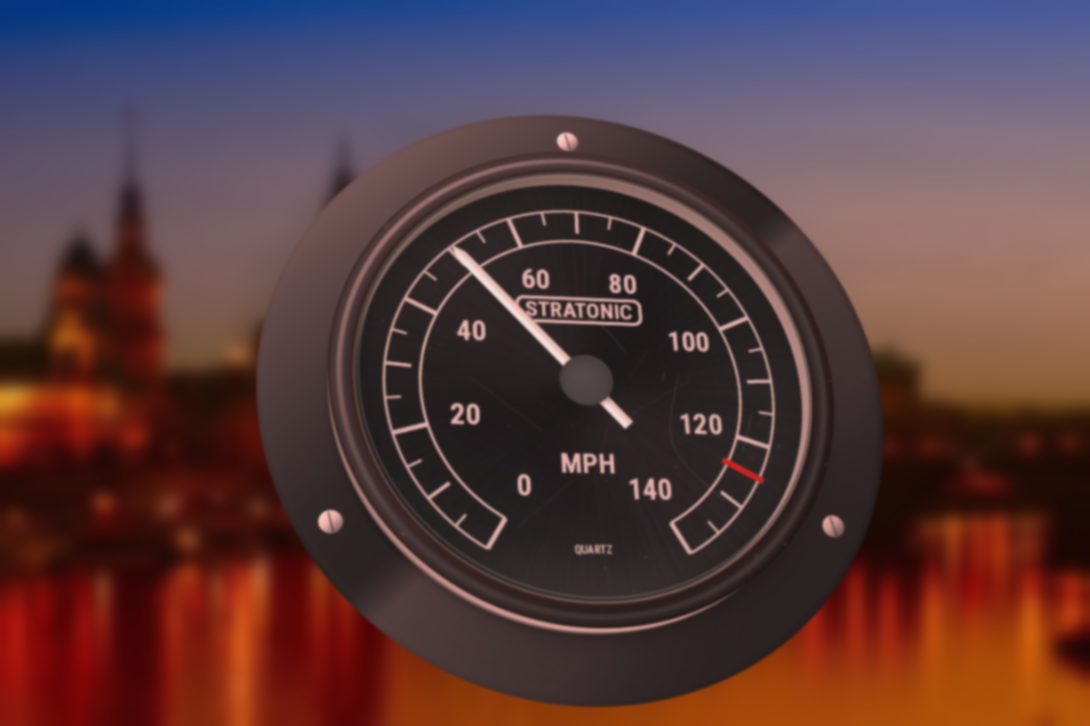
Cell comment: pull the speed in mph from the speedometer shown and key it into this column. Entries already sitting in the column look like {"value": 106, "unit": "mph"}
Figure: {"value": 50, "unit": "mph"}
